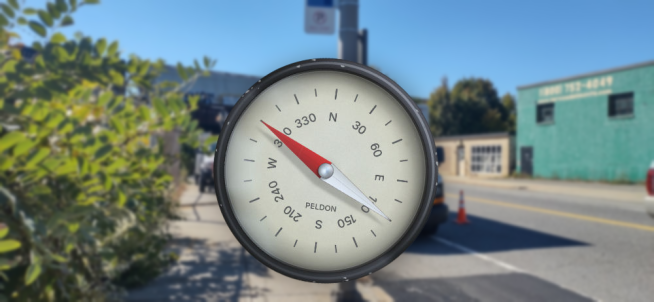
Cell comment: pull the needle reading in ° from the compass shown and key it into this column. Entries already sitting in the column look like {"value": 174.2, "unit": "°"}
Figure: {"value": 300, "unit": "°"}
